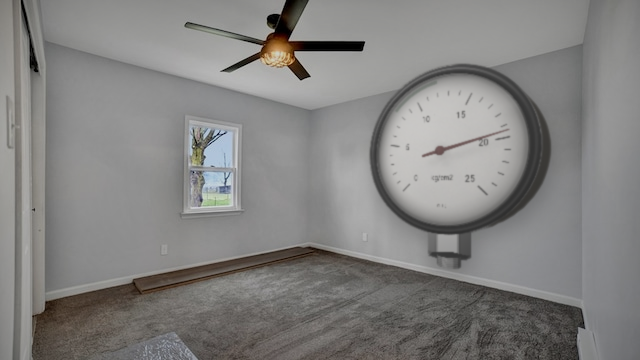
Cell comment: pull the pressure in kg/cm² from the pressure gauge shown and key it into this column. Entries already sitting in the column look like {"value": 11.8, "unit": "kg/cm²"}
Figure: {"value": 19.5, "unit": "kg/cm²"}
